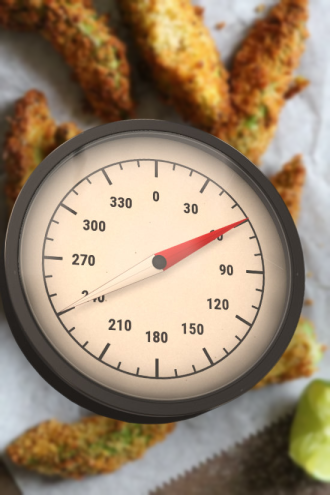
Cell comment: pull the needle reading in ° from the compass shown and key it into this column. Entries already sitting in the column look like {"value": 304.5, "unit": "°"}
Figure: {"value": 60, "unit": "°"}
